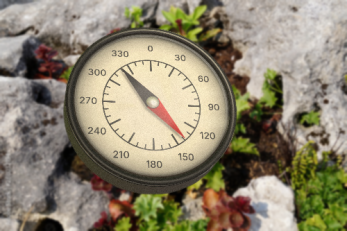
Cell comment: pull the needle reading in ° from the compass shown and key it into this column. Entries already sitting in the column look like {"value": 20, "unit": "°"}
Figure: {"value": 140, "unit": "°"}
